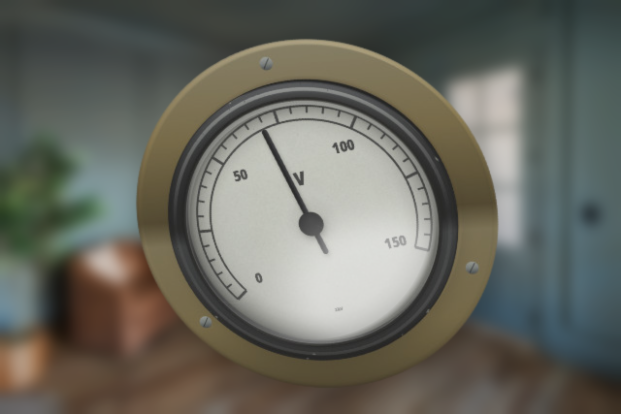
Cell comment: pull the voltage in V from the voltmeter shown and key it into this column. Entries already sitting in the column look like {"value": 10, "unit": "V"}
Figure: {"value": 70, "unit": "V"}
